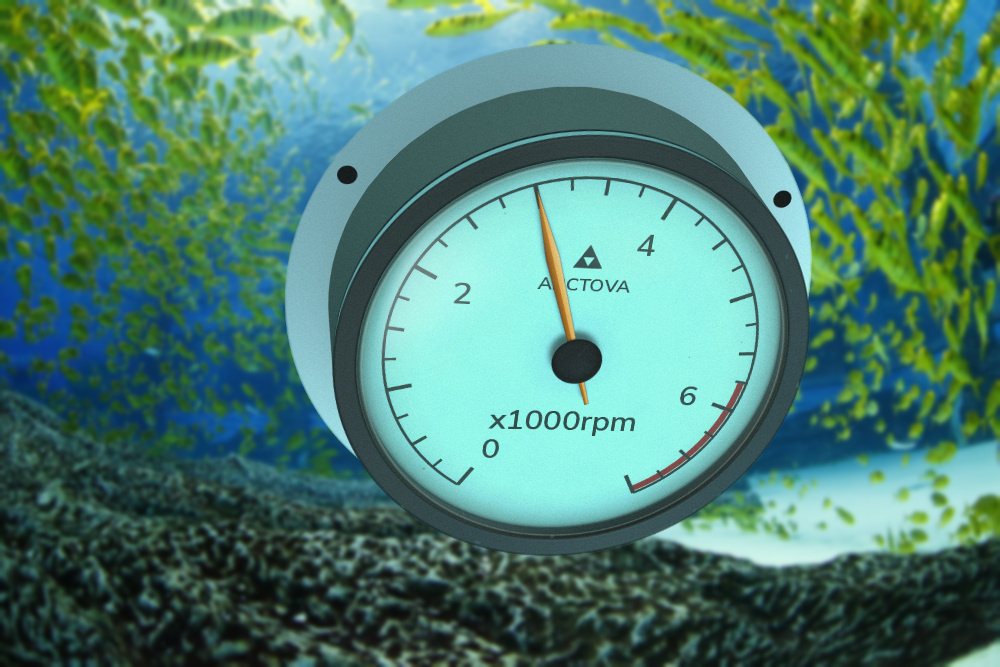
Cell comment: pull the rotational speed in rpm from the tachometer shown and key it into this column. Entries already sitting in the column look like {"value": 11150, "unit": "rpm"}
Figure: {"value": 3000, "unit": "rpm"}
